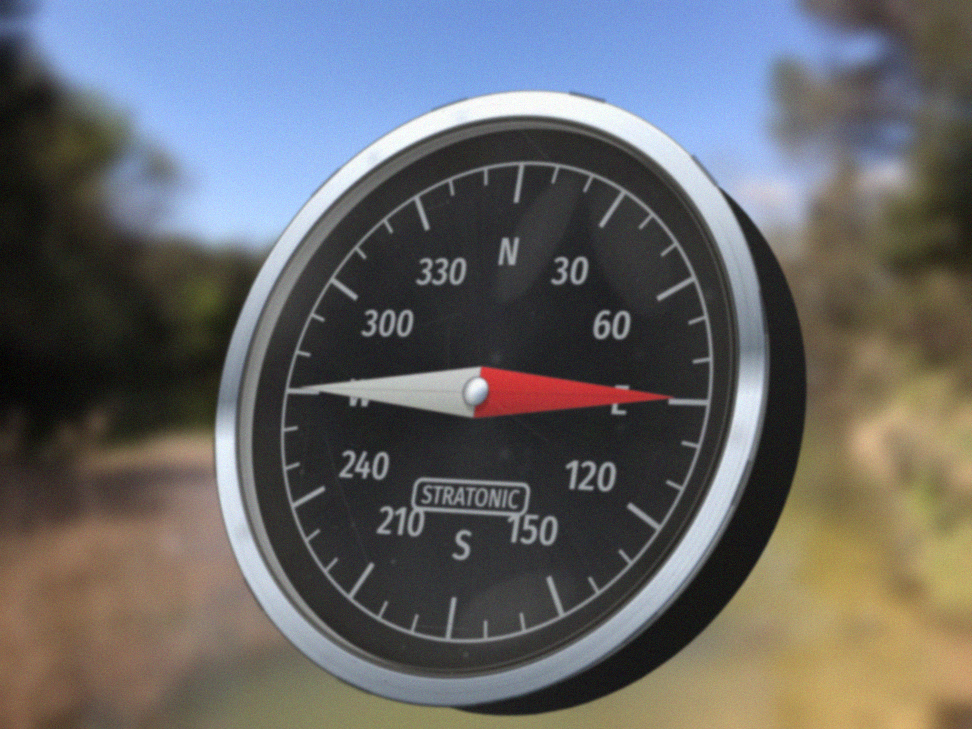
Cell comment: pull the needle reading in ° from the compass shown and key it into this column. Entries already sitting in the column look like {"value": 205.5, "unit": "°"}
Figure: {"value": 90, "unit": "°"}
